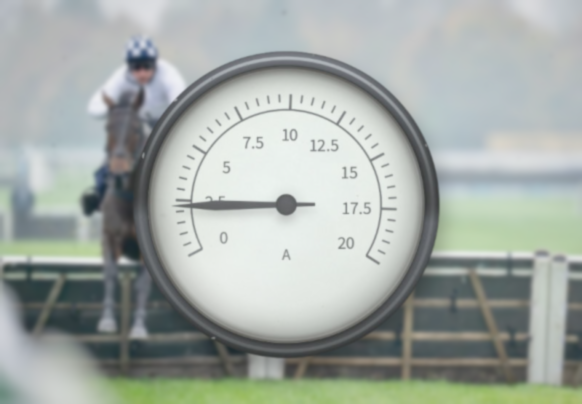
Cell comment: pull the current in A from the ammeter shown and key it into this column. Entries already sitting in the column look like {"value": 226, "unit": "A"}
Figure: {"value": 2.25, "unit": "A"}
